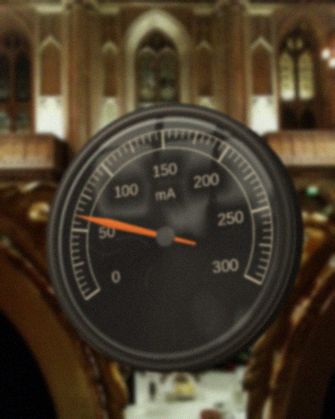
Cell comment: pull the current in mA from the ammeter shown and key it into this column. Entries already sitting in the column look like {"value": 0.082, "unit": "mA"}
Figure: {"value": 60, "unit": "mA"}
